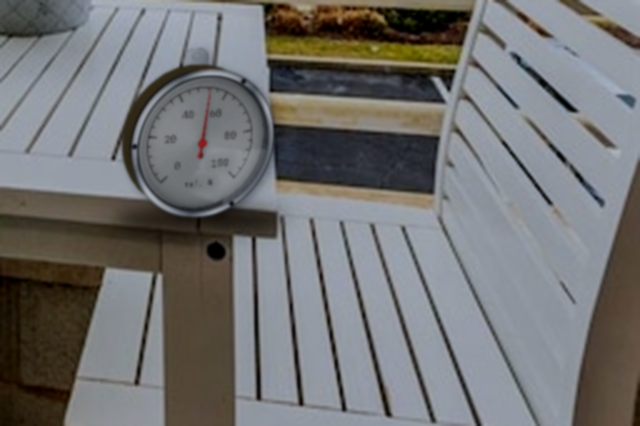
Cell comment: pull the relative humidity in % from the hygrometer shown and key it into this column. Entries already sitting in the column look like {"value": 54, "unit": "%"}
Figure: {"value": 52, "unit": "%"}
